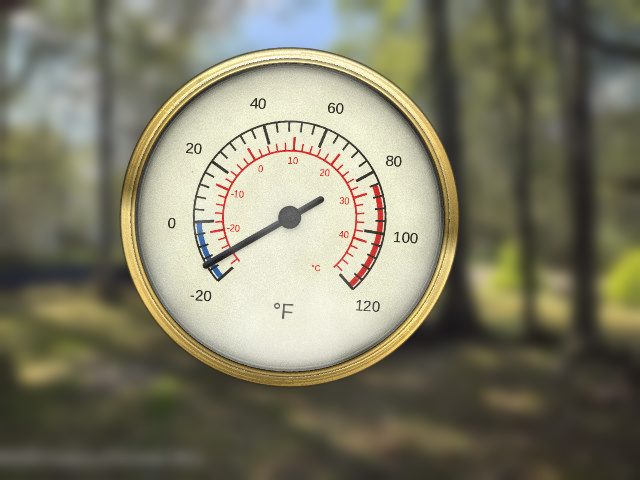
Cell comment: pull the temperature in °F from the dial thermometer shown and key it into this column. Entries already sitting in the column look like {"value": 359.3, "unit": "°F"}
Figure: {"value": -14, "unit": "°F"}
